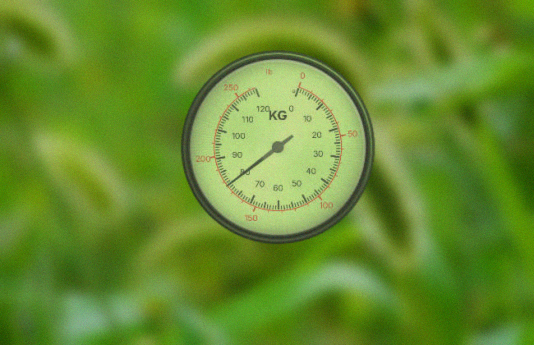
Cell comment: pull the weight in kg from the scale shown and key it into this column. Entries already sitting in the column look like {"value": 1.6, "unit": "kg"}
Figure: {"value": 80, "unit": "kg"}
